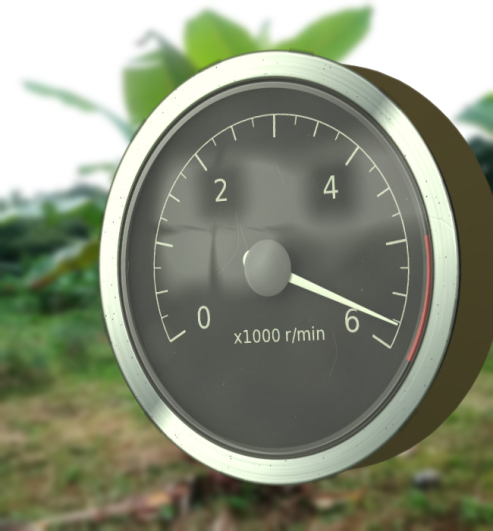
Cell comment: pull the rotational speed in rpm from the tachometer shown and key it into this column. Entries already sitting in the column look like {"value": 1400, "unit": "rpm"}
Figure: {"value": 5750, "unit": "rpm"}
